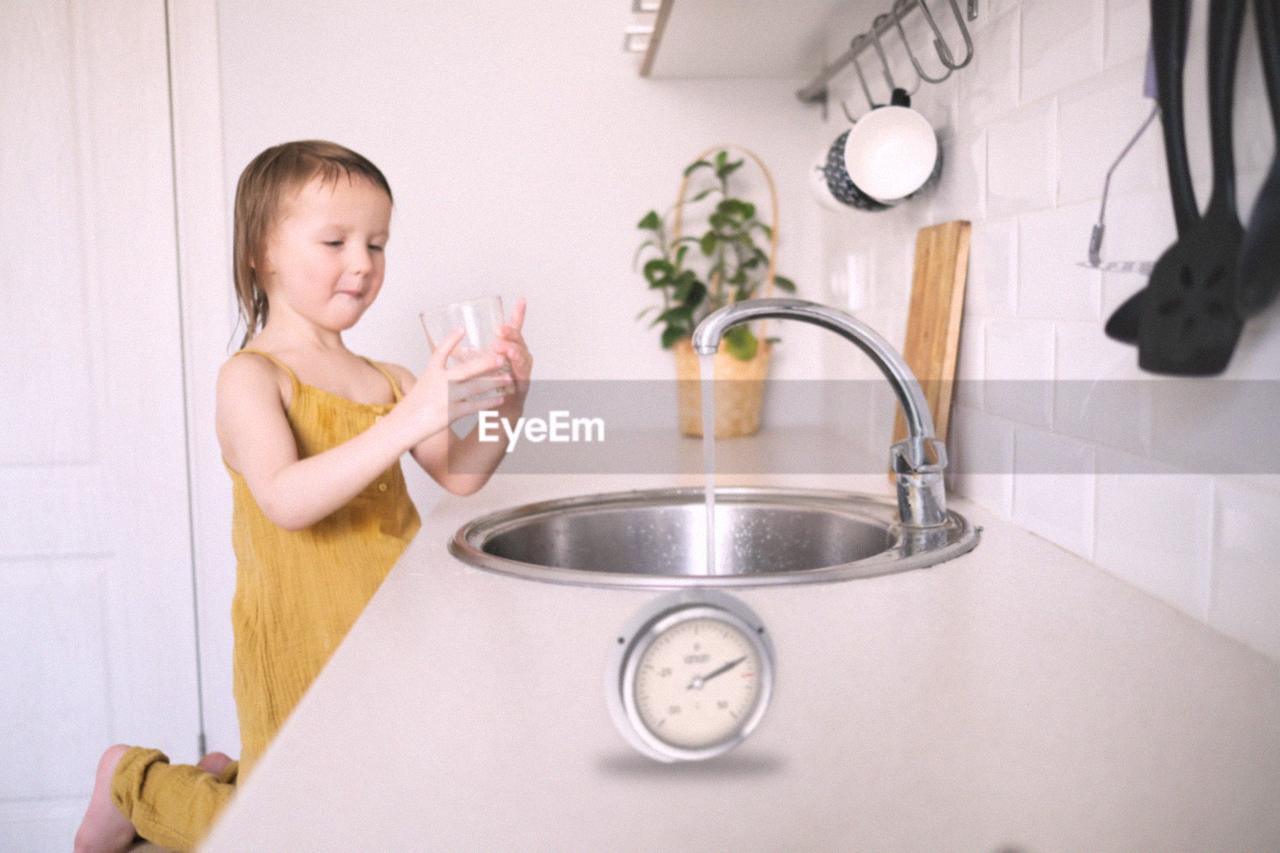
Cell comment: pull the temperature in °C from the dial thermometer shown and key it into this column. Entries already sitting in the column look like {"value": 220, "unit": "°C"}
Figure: {"value": 25, "unit": "°C"}
